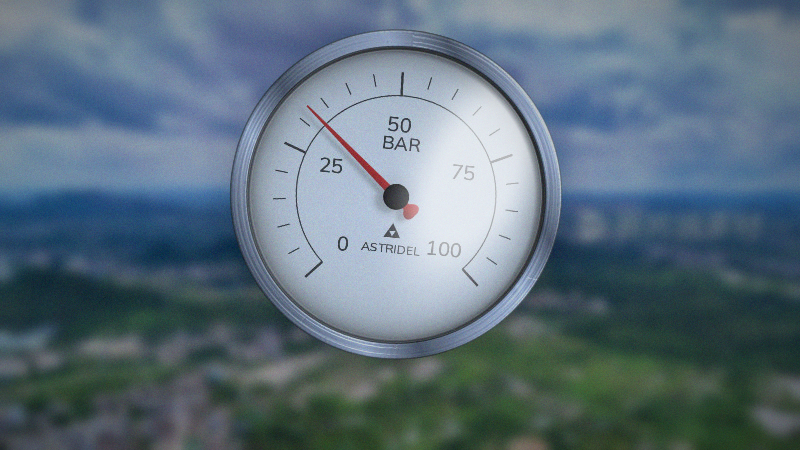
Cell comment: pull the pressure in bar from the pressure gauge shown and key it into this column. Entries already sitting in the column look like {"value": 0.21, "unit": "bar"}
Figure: {"value": 32.5, "unit": "bar"}
